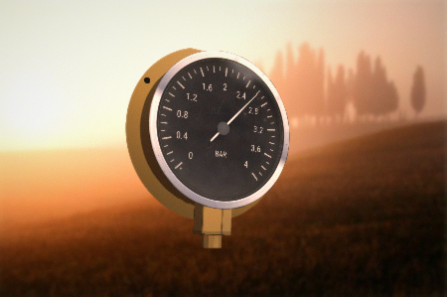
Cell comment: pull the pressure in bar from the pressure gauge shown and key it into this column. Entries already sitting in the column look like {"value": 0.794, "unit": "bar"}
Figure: {"value": 2.6, "unit": "bar"}
